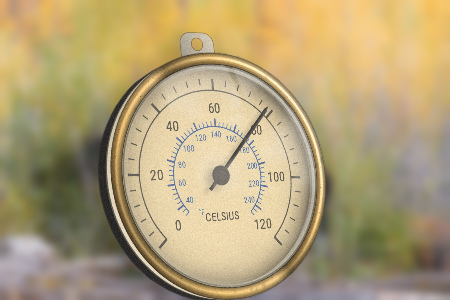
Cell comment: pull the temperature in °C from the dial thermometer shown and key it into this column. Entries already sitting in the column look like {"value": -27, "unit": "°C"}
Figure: {"value": 78, "unit": "°C"}
